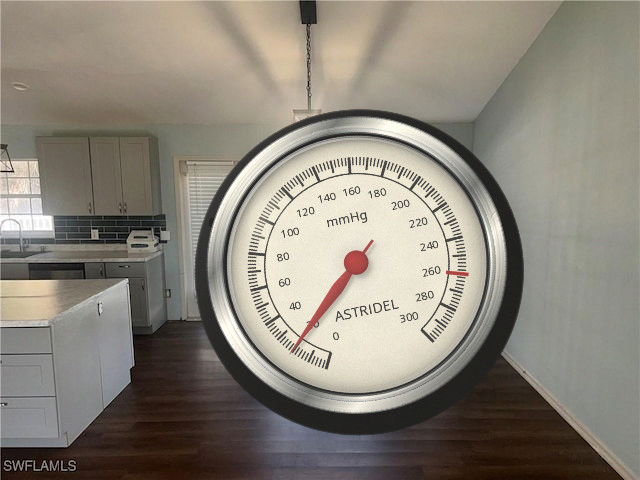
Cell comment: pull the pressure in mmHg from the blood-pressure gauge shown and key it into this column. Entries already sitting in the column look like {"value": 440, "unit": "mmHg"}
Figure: {"value": 20, "unit": "mmHg"}
